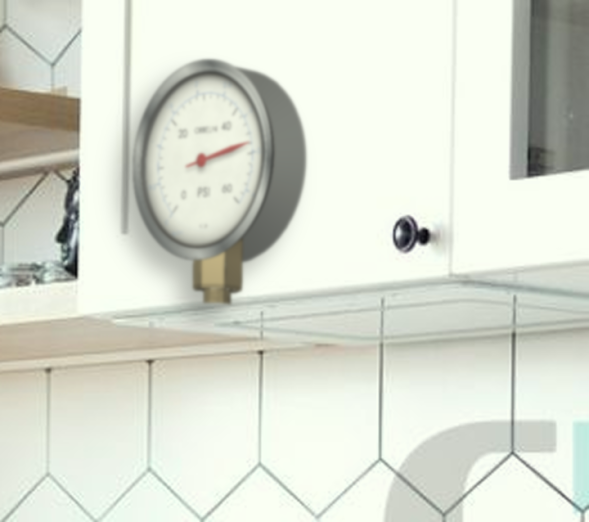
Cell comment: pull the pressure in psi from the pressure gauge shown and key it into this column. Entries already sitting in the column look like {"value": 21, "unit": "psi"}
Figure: {"value": 48, "unit": "psi"}
